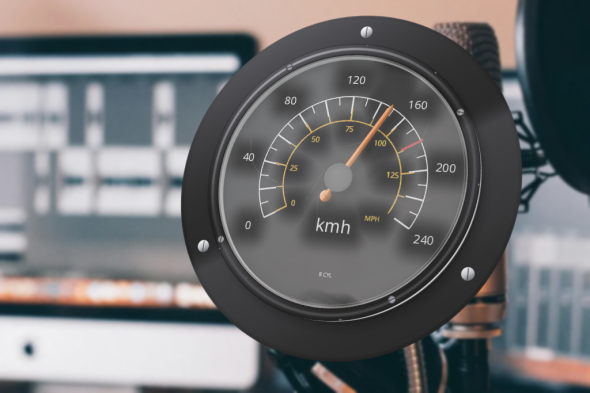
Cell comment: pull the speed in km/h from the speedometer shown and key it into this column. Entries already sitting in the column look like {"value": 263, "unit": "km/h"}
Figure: {"value": 150, "unit": "km/h"}
